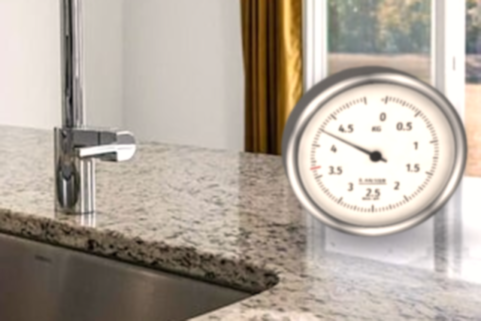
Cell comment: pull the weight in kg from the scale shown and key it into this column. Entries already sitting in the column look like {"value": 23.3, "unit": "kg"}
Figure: {"value": 4.25, "unit": "kg"}
